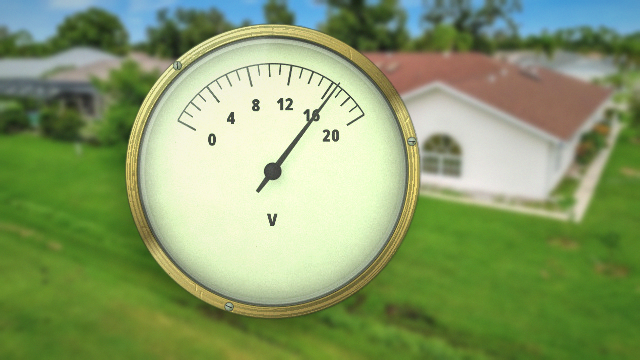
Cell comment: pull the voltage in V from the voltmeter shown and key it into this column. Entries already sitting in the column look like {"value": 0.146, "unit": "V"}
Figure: {"value": 16.5, "unit": "V"}
